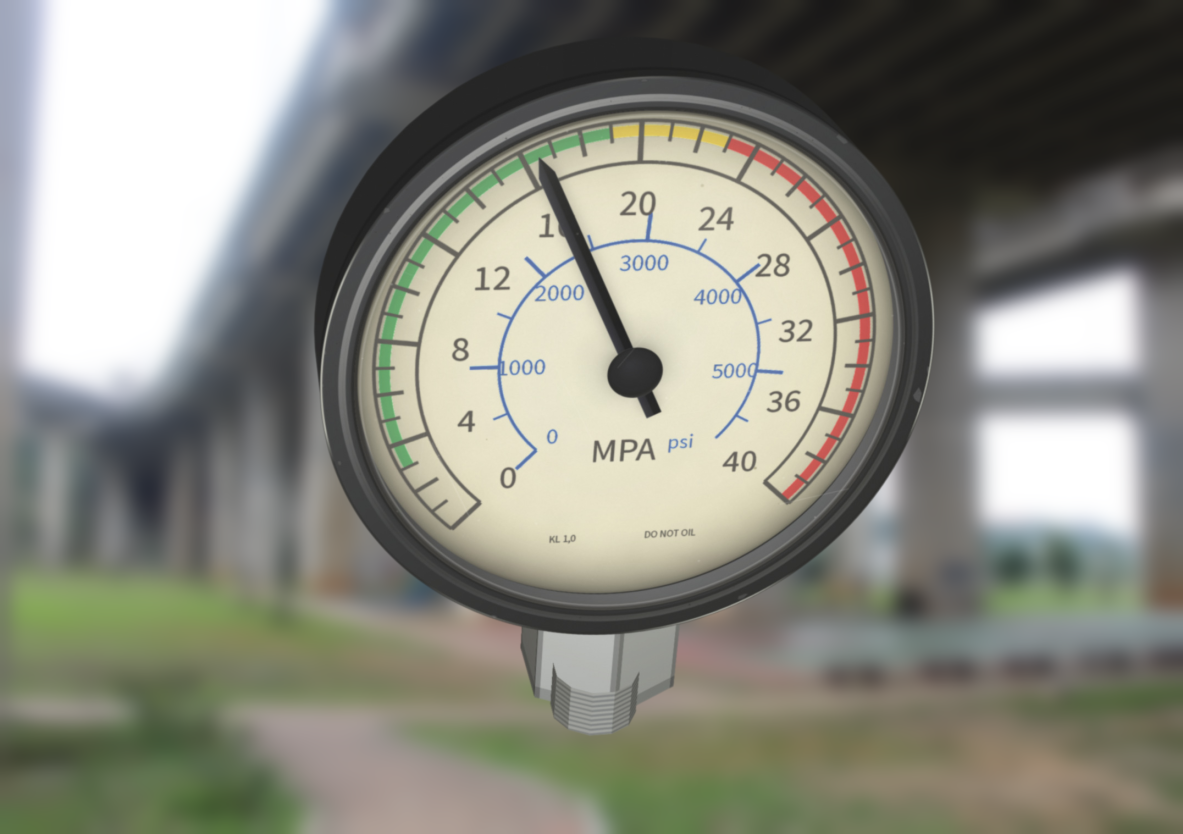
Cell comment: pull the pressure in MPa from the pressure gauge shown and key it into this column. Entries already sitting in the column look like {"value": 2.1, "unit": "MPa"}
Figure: {"value": 16.5, "unit": "MPa"}
